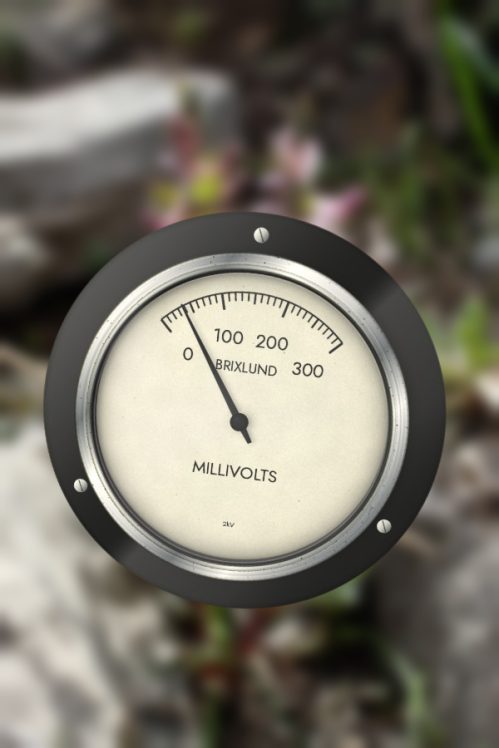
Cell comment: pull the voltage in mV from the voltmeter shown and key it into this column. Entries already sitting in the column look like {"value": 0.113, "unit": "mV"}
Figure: {"value": 40, "unit": "mV"}
